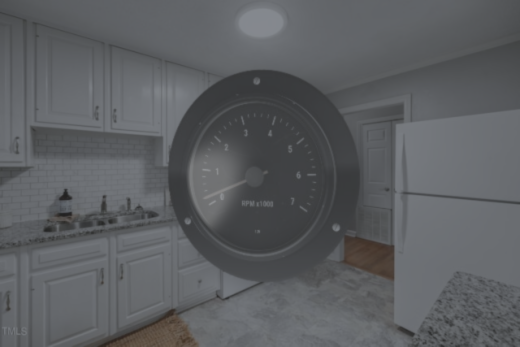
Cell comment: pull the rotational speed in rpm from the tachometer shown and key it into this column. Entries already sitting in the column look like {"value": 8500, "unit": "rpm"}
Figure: {"value": 200, "unit": "rpm"}
